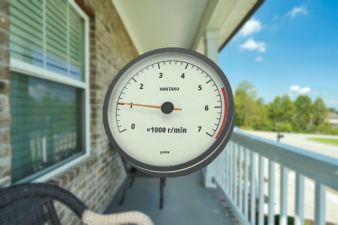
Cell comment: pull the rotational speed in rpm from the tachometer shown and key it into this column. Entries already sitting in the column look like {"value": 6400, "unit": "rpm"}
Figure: {"value": 1000, "unit": "rpm"}
